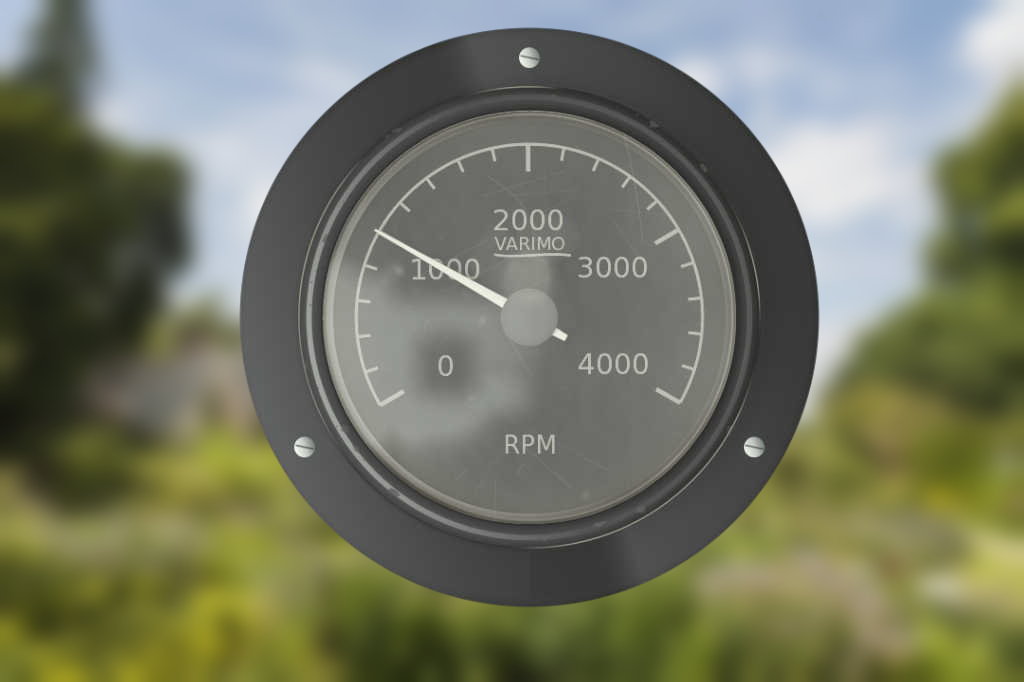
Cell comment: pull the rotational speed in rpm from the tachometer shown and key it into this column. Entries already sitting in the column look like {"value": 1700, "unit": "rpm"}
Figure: {"value": 1000, "unit": "rpm"}
